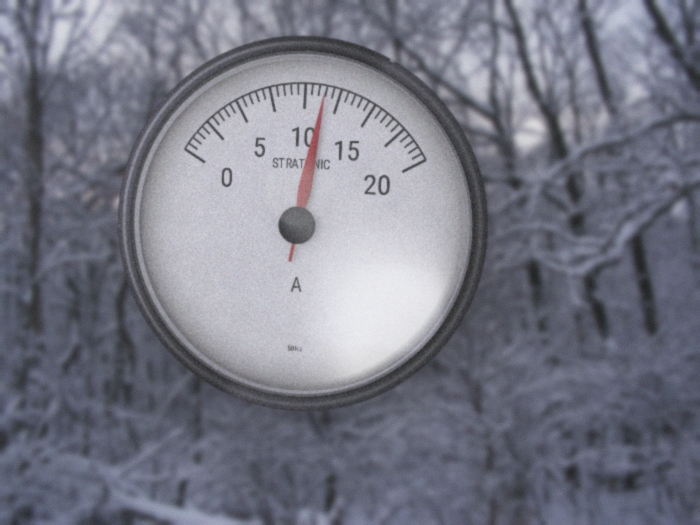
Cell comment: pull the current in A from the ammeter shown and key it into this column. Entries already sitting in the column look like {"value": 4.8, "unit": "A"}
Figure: {"value": 11.5, "unit": "A"}
